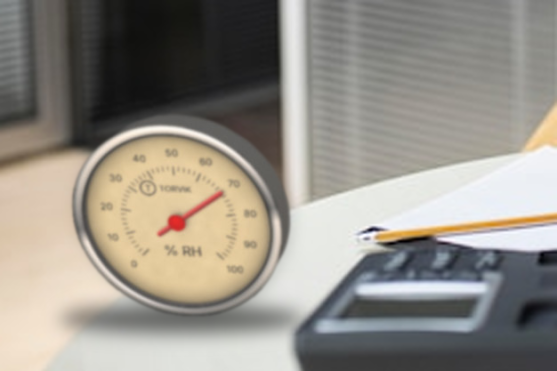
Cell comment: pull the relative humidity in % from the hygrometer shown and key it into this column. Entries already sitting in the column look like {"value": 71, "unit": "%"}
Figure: {"value": 70, "unit": "%"}
